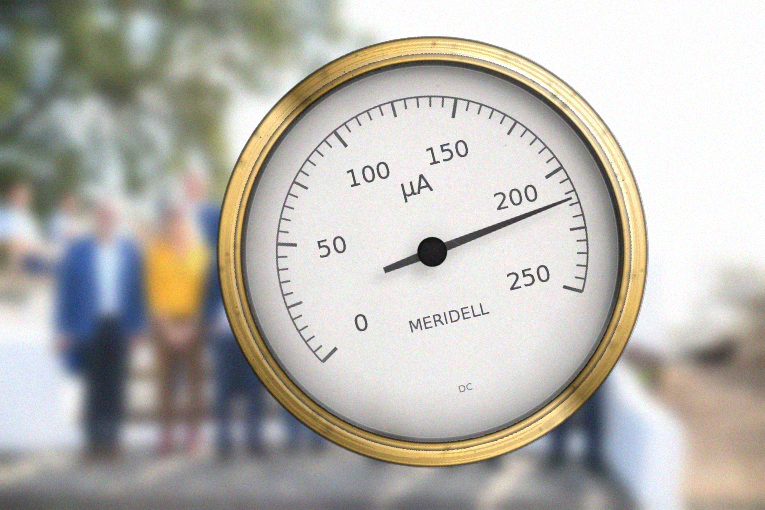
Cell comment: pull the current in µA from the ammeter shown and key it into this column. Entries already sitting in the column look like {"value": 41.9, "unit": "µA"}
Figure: {"value": 212.5, "unit": "µA"}
